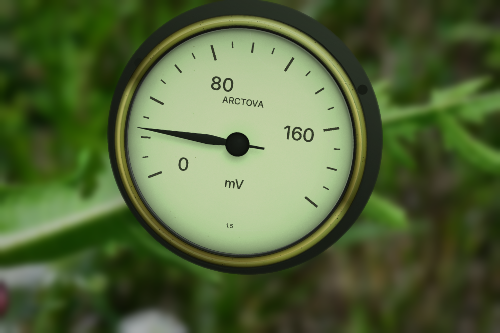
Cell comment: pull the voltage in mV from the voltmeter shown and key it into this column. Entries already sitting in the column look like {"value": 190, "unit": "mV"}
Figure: {"value": 25, "unit": "mV"}
